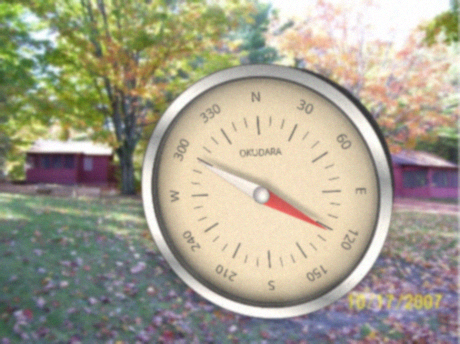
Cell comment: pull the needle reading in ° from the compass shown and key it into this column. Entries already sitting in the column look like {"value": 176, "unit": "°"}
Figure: {"value": 120, "unit": "°"}
